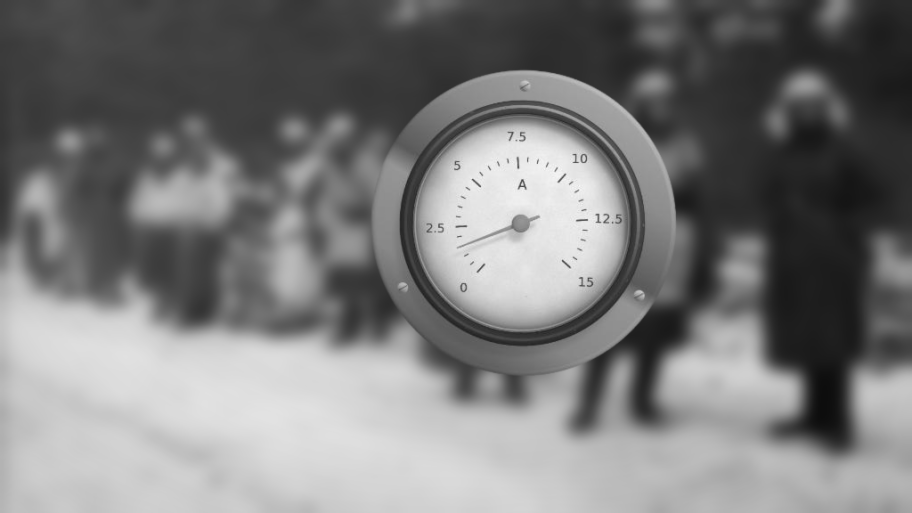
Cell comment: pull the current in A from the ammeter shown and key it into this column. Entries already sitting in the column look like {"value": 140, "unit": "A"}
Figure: {"value": 1.5, "unit": "A"}
